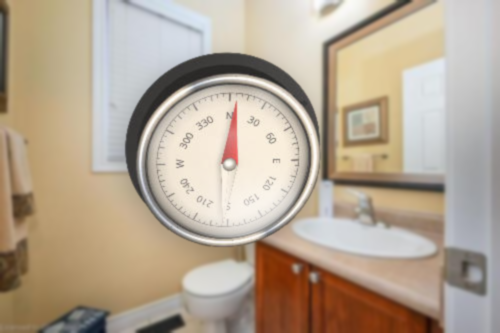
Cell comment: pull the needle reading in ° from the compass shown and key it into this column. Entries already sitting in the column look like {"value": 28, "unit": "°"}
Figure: {"value": 5, "unit": "°"}
